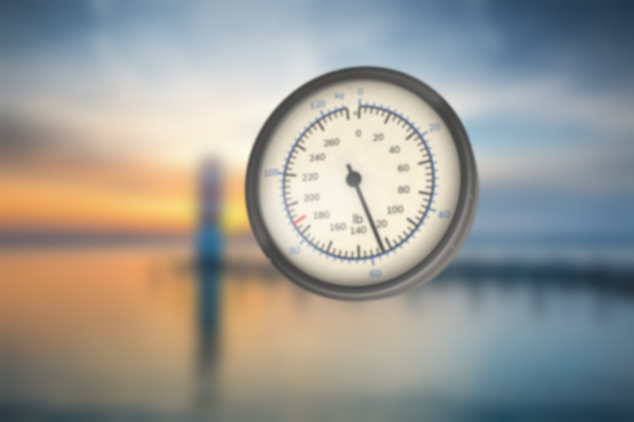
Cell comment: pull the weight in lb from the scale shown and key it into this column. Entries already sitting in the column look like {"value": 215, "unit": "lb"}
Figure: {"value": 124, "unit": "lb"}
